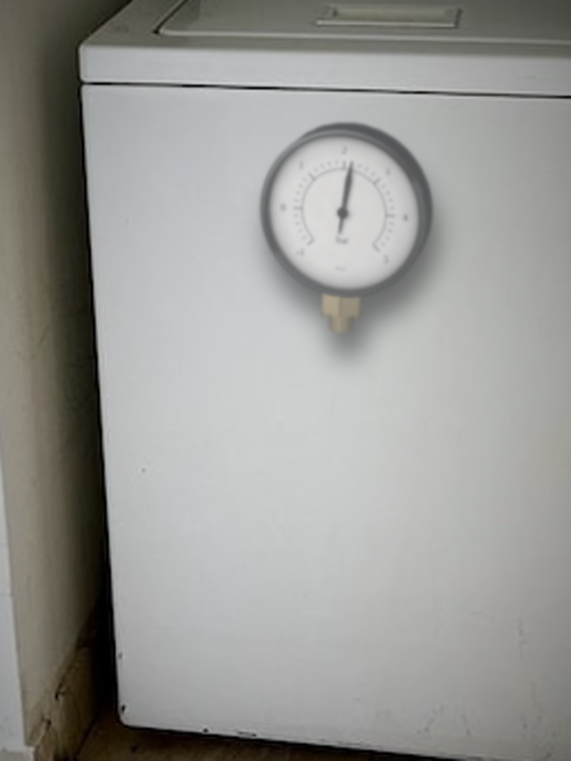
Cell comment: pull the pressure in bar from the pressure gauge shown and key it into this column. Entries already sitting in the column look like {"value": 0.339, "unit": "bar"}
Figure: {"value": 2.2, "unit": "bar"}
